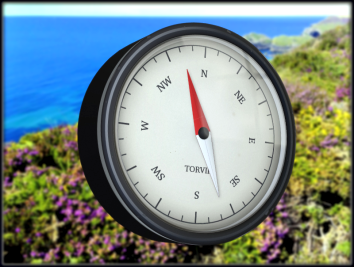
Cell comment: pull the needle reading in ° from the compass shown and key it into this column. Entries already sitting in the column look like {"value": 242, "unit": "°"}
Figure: {"value": 340, "unit": "°"}
